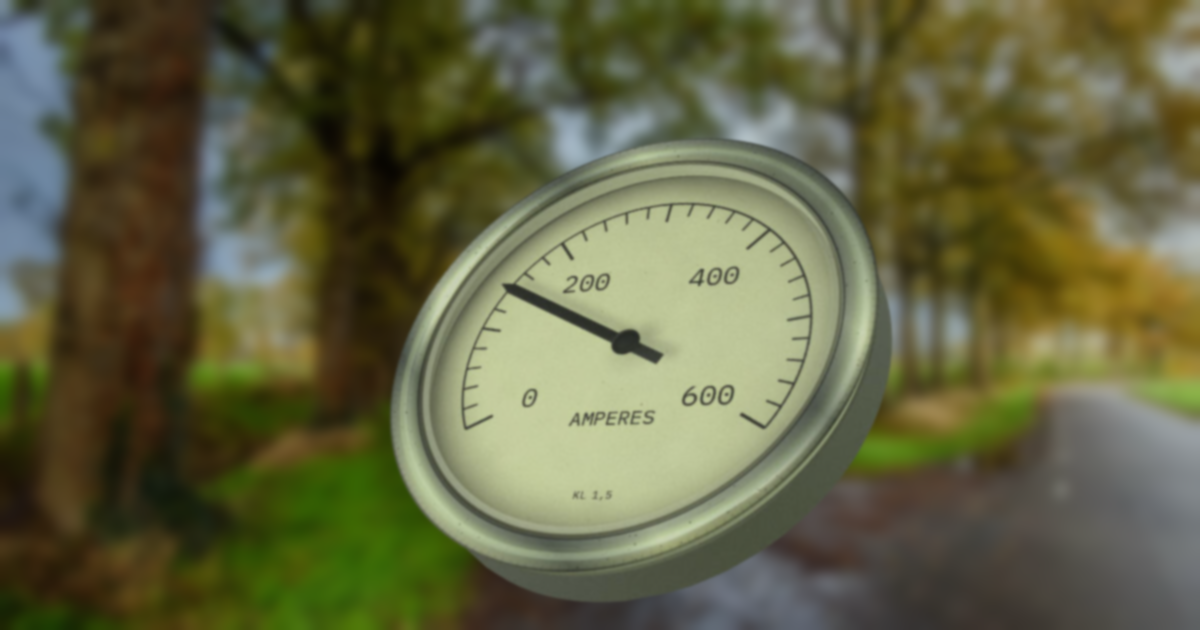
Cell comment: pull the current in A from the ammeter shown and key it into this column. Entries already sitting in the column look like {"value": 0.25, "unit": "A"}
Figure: {"value": 140, "unit": "A"}
